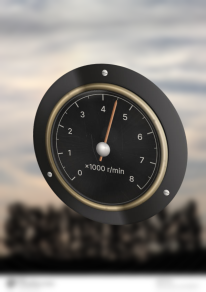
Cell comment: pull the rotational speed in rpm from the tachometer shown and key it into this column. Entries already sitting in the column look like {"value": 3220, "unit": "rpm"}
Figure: {"value": 4500, "unit": "rpm"}
